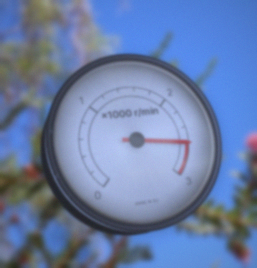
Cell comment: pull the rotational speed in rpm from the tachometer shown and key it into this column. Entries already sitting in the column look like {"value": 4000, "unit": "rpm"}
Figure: {"value": 2600, "unit": "rpm"}
